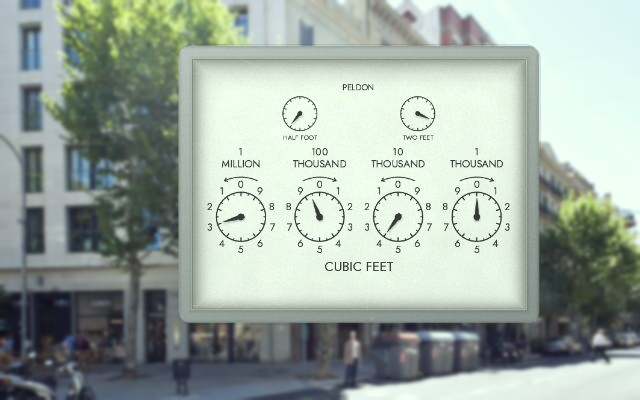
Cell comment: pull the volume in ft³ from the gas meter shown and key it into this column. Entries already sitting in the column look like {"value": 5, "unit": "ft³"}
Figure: {"value": 294000, "unit": "ft³"}
